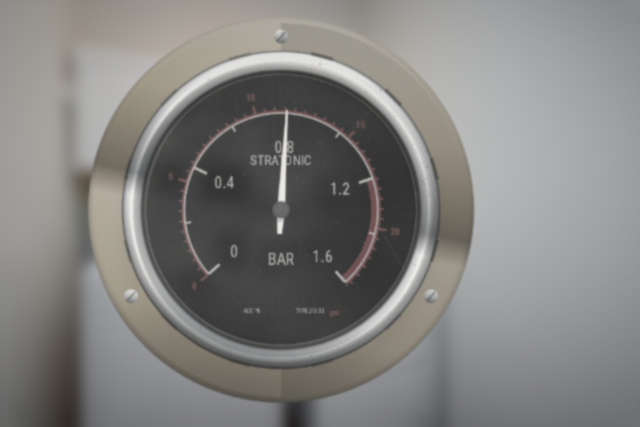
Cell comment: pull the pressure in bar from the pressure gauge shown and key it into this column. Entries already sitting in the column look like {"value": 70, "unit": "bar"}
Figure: {"value": 0.8, "unit": "bar"}
